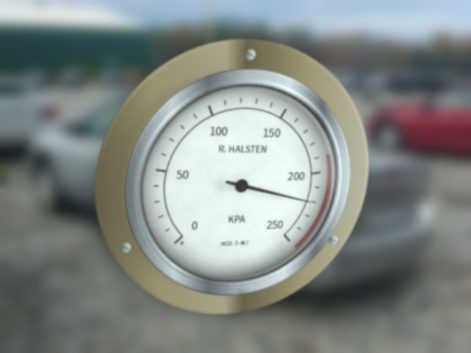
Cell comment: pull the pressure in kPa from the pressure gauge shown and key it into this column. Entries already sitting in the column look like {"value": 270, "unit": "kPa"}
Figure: {"value": 220, "unit": "kPa"}
